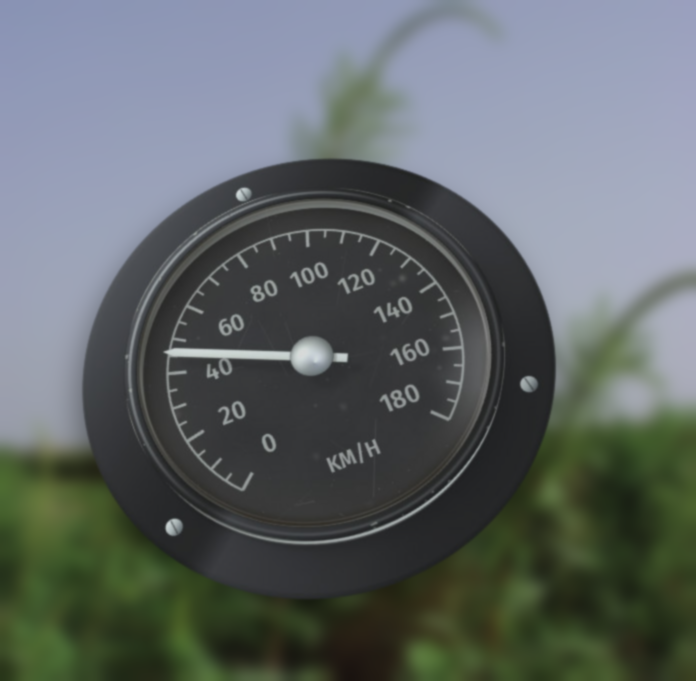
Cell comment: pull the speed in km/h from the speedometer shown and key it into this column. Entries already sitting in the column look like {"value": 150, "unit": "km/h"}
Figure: {"value": 45, "unit": "km/h"}
